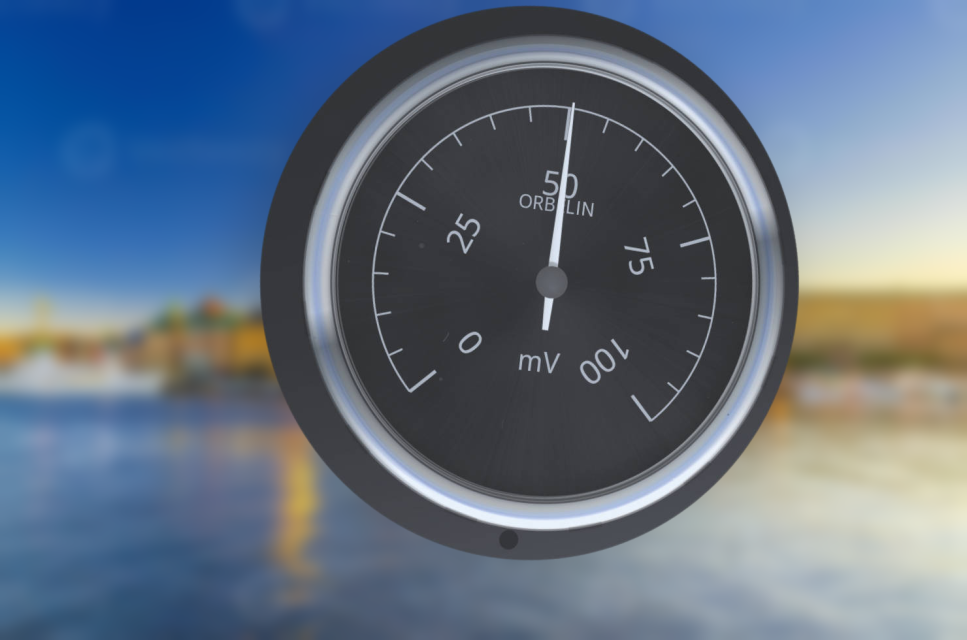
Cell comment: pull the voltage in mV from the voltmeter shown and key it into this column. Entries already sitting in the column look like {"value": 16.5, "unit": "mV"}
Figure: {"value": 50, "unit": "mV"}
